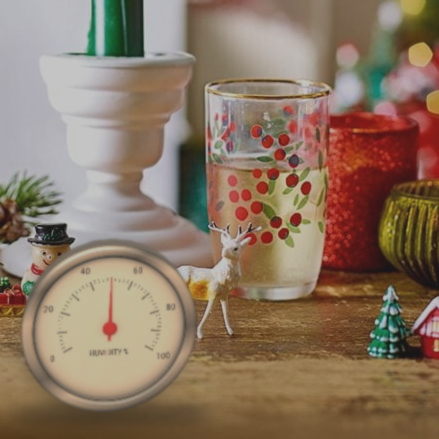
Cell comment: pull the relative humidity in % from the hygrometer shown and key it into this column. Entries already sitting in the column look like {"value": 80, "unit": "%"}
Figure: {"value": 50, "unit": "%"}
